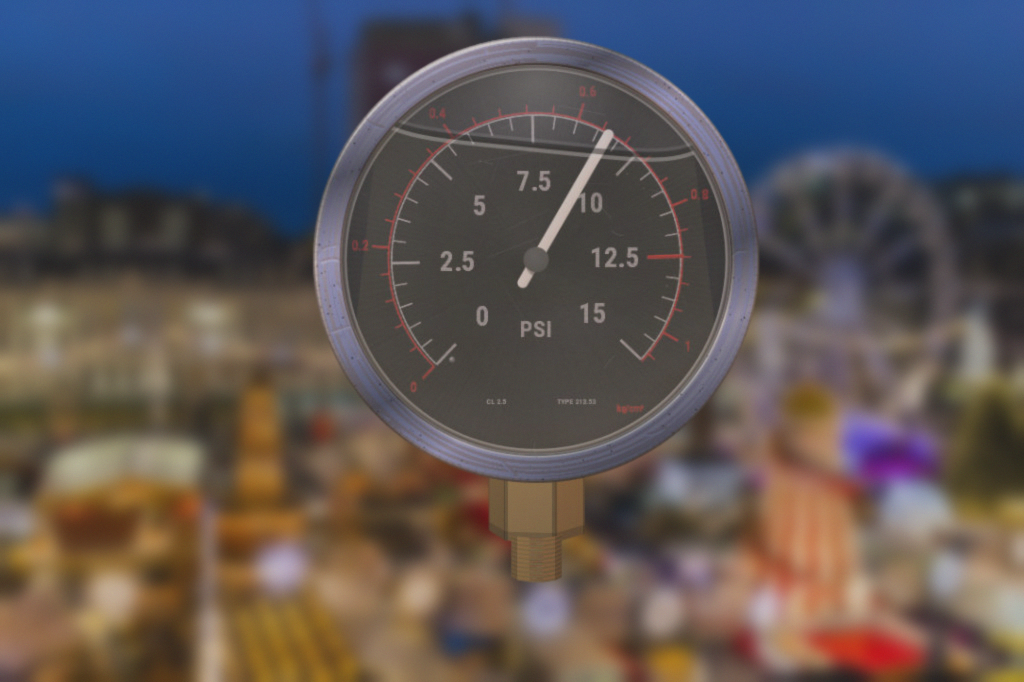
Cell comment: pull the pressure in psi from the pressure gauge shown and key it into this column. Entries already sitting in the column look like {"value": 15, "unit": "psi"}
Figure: {"value": 9.25, "unit": "psi"}
